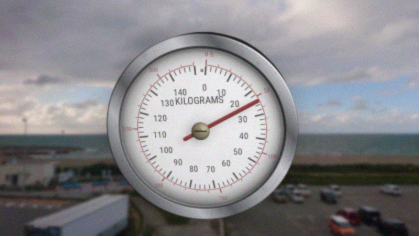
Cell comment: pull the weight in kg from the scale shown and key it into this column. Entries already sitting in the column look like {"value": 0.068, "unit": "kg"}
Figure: {"value": 24, "unit": "kg"}
